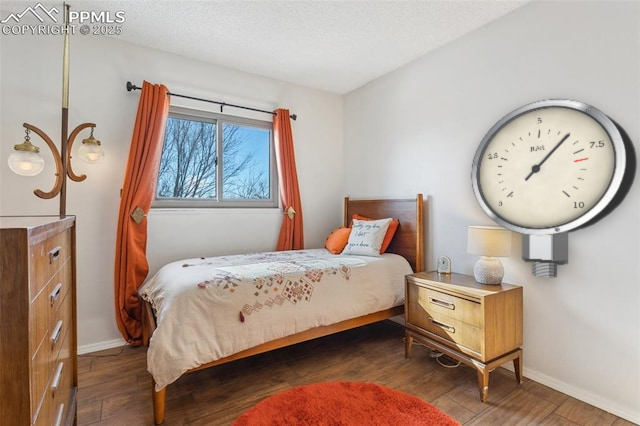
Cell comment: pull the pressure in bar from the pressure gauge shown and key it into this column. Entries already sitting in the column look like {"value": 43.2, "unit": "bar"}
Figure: {"value": 6.5, "unit": "bar"}
